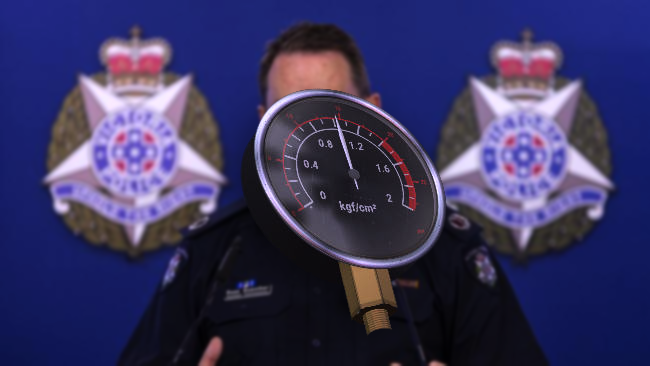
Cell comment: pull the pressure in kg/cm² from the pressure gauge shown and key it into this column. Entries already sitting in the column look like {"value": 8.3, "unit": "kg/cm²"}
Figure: {"value": 1, "unit": "kg/cm²"}
